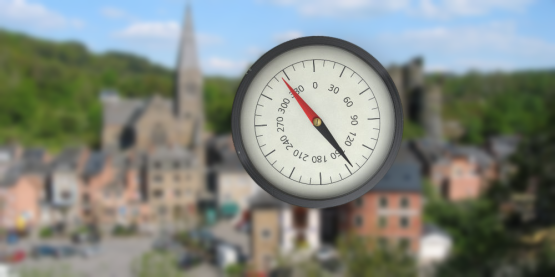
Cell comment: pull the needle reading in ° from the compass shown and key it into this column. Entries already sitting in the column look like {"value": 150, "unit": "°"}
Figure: {"value": 325, "unit": "°"}
